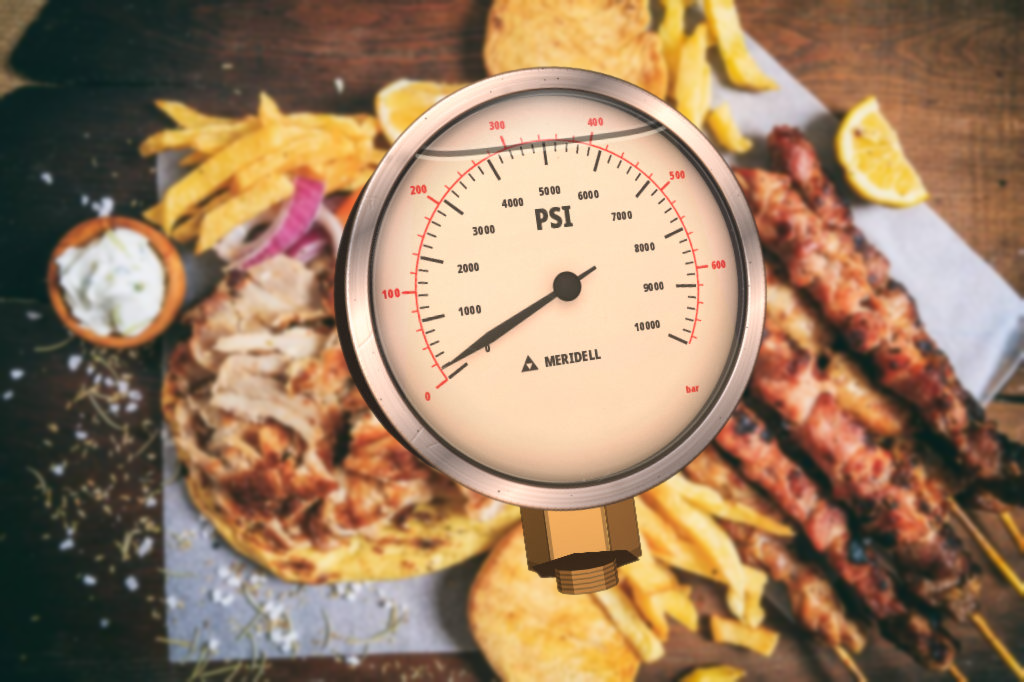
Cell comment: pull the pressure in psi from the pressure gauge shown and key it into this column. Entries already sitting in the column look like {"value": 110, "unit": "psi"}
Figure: {"value": 200, "unit": "psi"}
